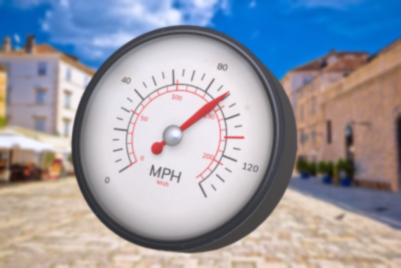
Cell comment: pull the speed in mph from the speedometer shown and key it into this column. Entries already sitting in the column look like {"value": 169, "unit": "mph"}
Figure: {"value": 90, "unit": "mph"}
